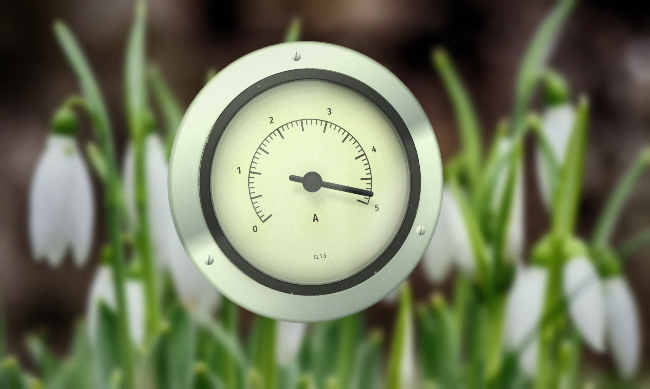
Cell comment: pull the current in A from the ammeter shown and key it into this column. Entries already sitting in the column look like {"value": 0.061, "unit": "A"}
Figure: {"value": 4.8, "unit": "A"}
